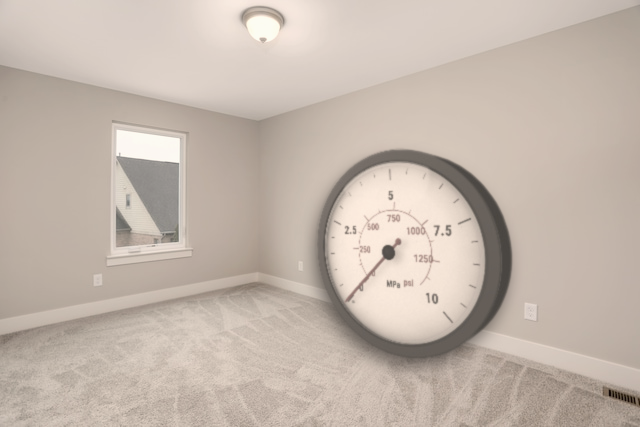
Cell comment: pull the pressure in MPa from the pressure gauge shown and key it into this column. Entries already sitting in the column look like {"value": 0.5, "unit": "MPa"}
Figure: {"value": 0, "unit": "MPa"}
